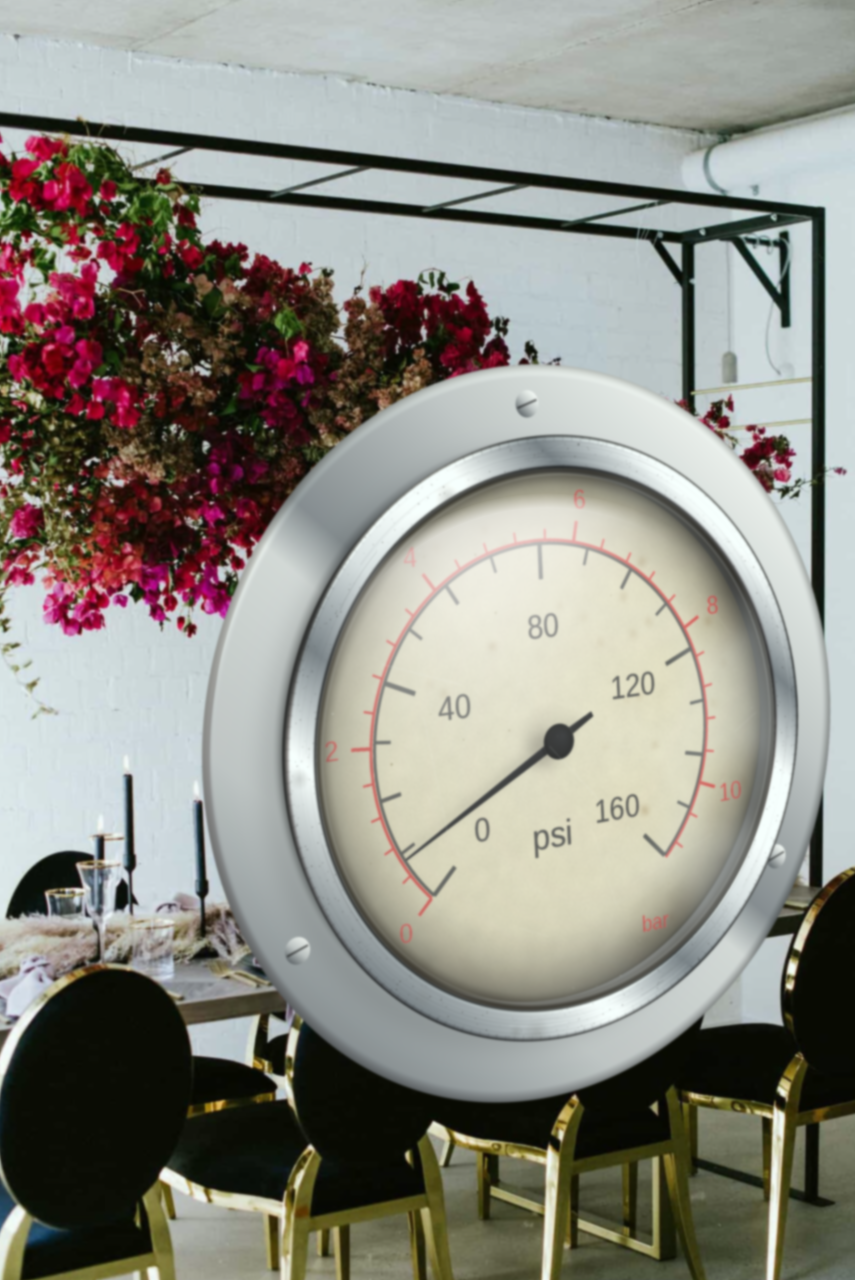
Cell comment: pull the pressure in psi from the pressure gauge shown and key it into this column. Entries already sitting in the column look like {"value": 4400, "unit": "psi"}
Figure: {"value": 10, "unit": "psi"}
